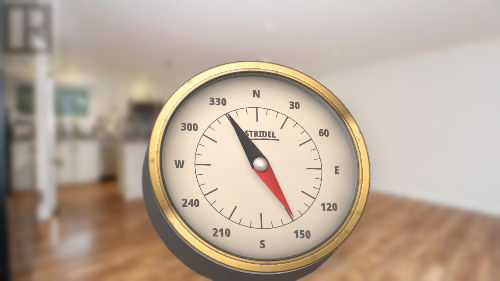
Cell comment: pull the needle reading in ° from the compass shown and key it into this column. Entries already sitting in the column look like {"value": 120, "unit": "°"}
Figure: {"value": 150, "unit": "°"}
